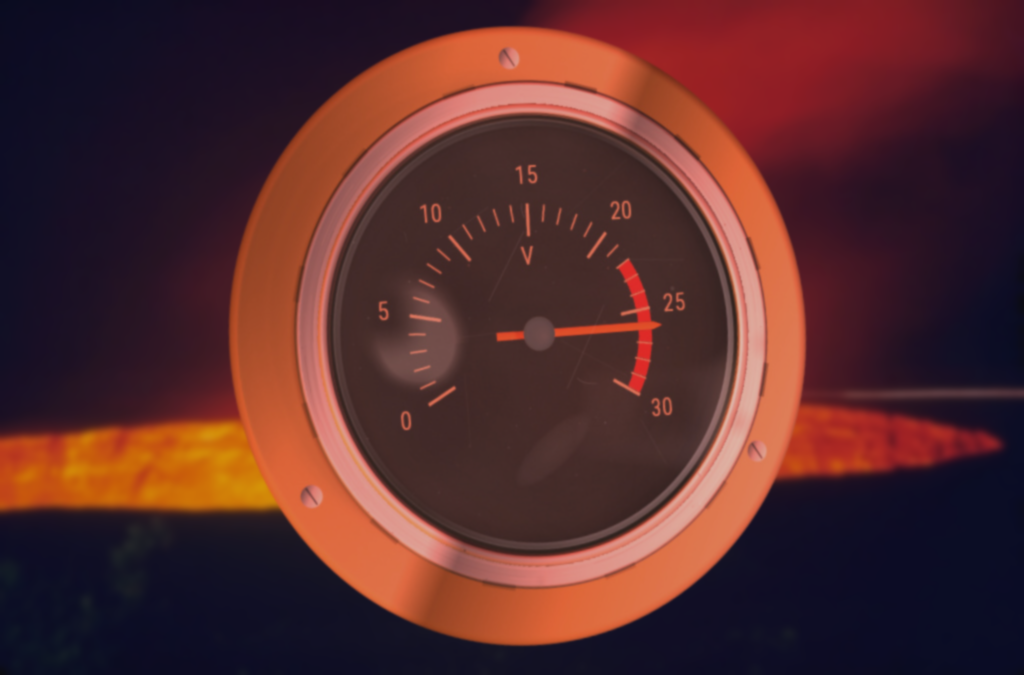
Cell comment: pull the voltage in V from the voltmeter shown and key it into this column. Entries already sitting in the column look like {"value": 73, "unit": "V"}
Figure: {"value": 26, "unit": "V"}
